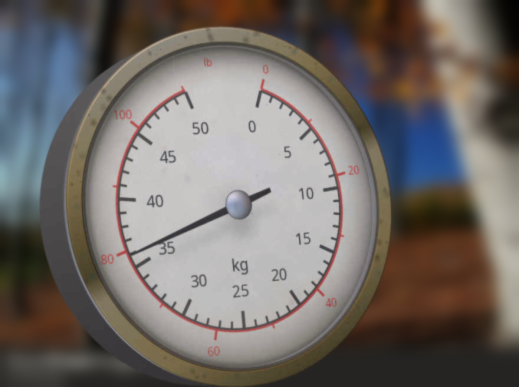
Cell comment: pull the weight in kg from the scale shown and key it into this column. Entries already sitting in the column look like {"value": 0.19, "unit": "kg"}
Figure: {"value": 36, "unit": "kg"}
